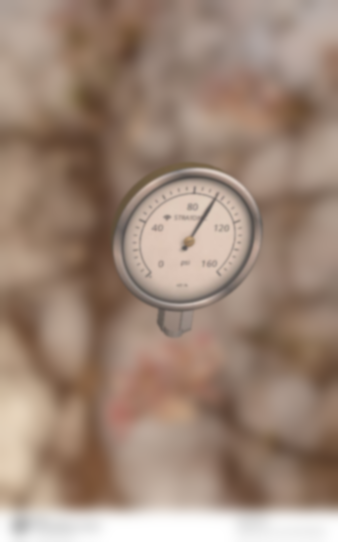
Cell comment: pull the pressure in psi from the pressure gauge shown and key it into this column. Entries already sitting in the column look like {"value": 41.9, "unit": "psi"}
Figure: {"value": 95, "unit": "psi"}
